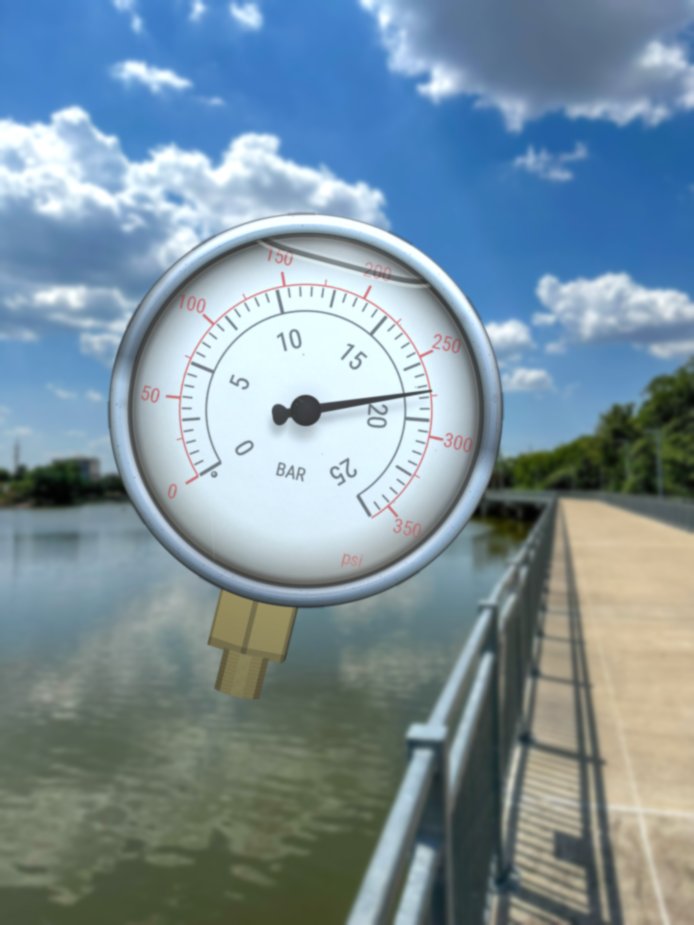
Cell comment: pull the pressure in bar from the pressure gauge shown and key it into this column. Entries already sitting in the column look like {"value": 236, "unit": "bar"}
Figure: {"value": 18.75, "unit": "bar"}
